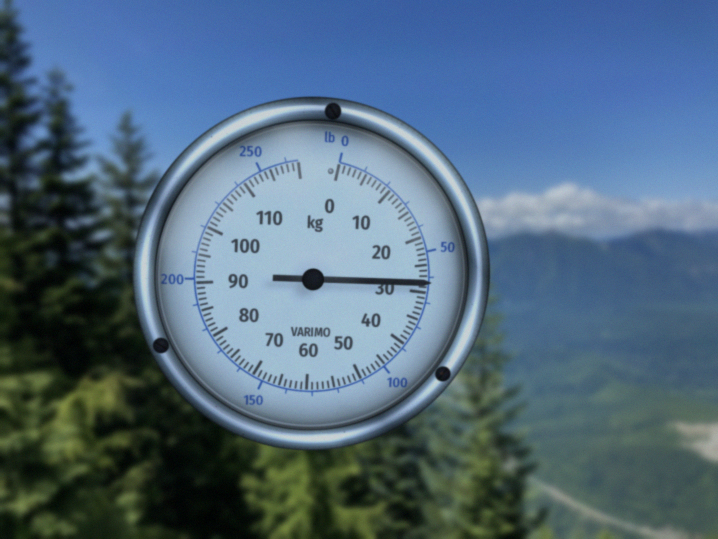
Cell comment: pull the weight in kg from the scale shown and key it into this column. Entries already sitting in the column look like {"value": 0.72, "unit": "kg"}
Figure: {"value": 28, "unit": "kg"}
